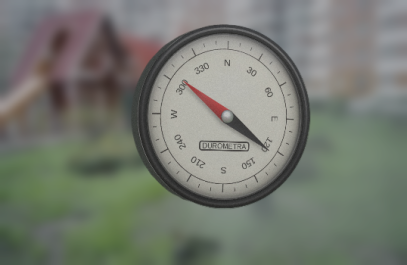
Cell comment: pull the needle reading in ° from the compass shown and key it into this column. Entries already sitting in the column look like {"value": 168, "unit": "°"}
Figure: {"value": 305, "unit": "°"}
